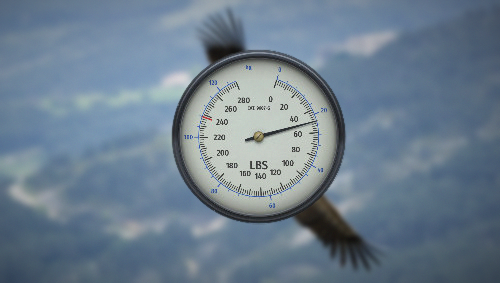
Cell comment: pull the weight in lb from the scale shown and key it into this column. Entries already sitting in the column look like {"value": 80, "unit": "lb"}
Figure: {"value": 50, "unit": "lb"}
